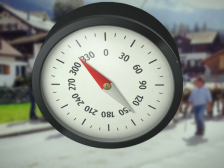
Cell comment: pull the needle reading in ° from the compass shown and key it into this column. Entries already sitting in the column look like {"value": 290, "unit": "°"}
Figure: {"value": 320, "unit": "°"}
